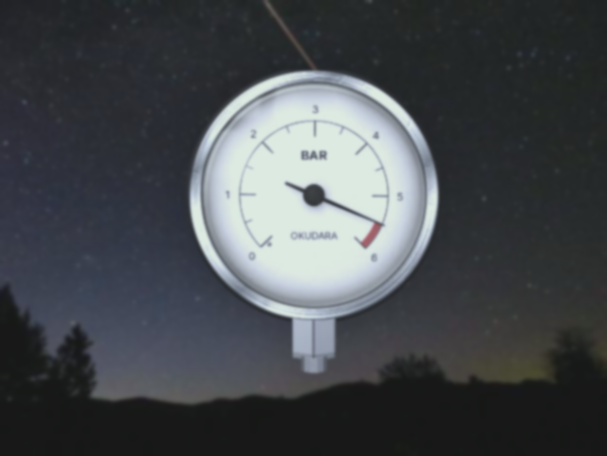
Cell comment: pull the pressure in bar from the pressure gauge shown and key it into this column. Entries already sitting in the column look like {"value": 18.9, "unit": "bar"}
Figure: {"value": 5.5, "unit": "bar"}
